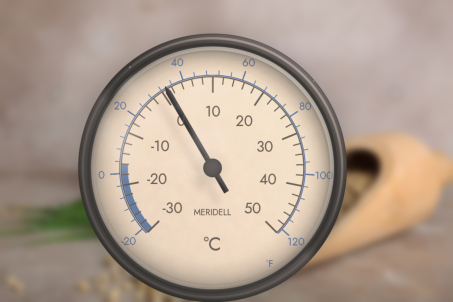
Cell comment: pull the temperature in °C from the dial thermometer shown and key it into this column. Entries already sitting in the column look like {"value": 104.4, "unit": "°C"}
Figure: {"value": 1, "unit": "°C"}
